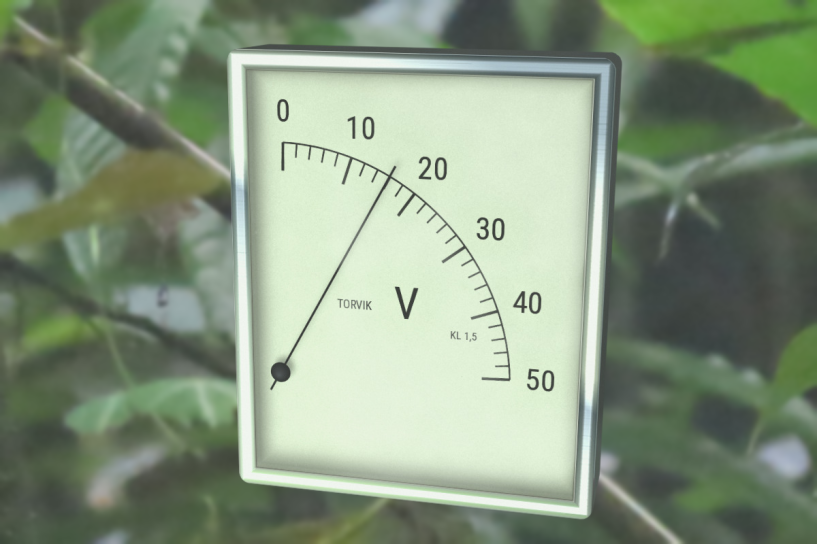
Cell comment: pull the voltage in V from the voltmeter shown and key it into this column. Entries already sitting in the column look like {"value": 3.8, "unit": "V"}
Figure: {"value": 16, "unit": "V"}
